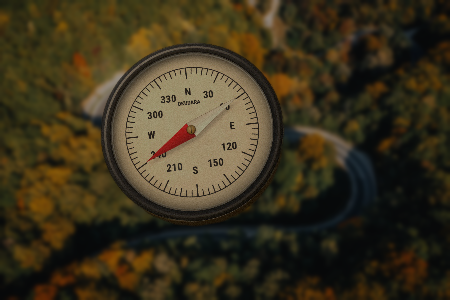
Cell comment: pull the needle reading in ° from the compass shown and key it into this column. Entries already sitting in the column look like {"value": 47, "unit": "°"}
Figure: {"value": 240, "unit": "°"}
